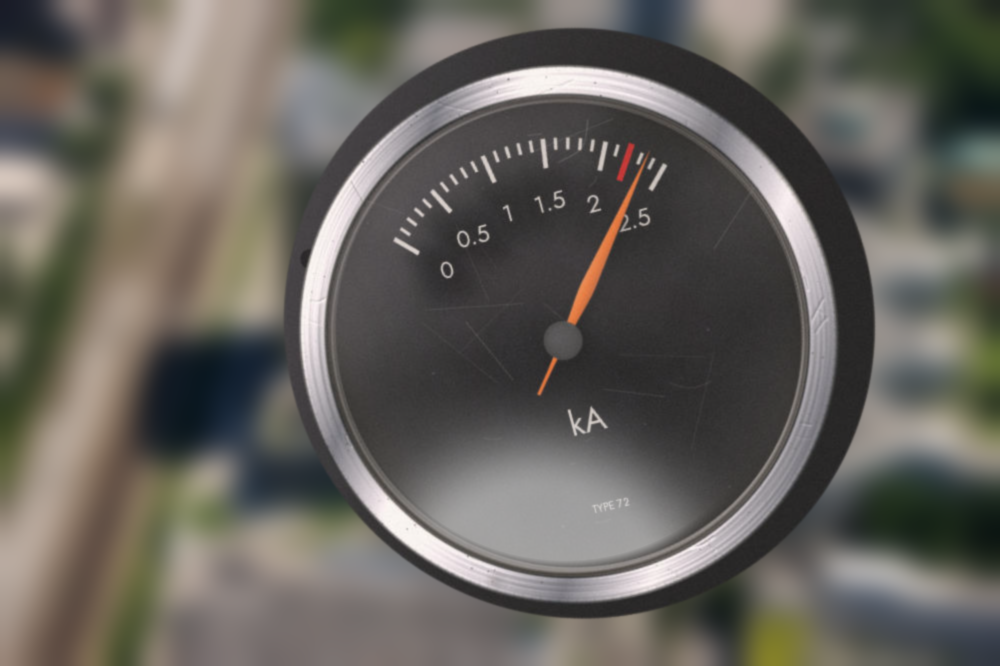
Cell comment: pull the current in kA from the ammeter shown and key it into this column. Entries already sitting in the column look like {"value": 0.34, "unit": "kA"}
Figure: {"value": 2.35, "unit": "kA"}
